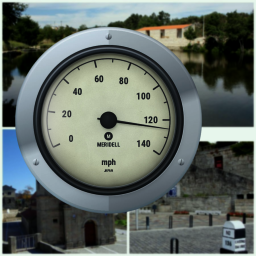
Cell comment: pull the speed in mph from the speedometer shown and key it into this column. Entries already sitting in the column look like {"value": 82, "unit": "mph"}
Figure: {"value": 125, "unit": "mph"}
